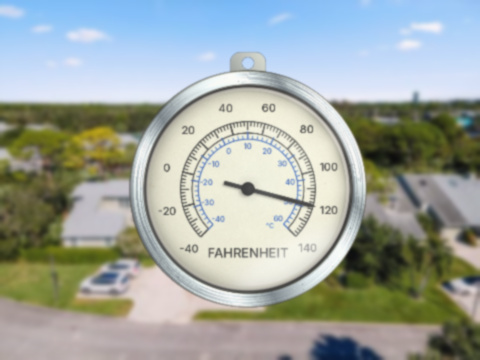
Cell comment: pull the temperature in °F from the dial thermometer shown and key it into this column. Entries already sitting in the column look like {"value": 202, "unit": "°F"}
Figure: {"value": 120, "unit": "°F"}
